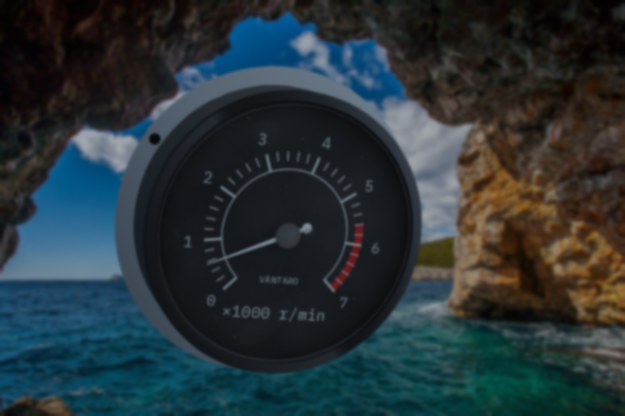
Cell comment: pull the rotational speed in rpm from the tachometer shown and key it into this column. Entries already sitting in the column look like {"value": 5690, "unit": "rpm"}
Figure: {"value": 600, "unit": "rpm"}
